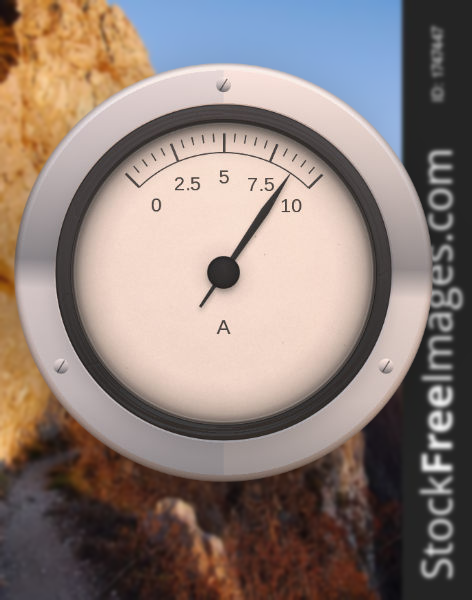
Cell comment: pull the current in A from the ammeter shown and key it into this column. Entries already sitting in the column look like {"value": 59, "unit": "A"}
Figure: {"value": 8.75, "unit": "A"}
